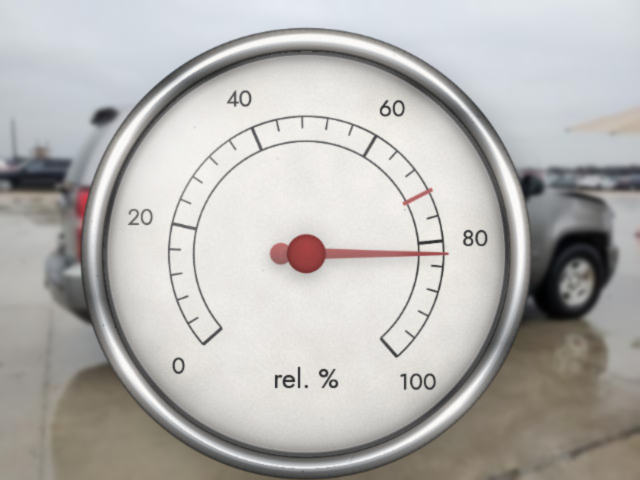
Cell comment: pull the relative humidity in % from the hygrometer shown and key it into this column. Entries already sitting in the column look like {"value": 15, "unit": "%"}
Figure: {"value": 82, "unit": "%"}
